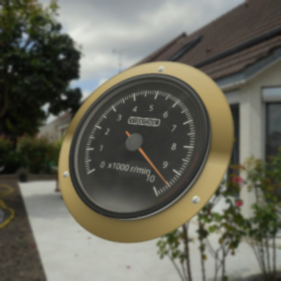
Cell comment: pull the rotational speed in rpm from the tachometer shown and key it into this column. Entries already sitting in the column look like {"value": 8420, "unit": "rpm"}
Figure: {"value": 9500, "unit": "rpm"}
